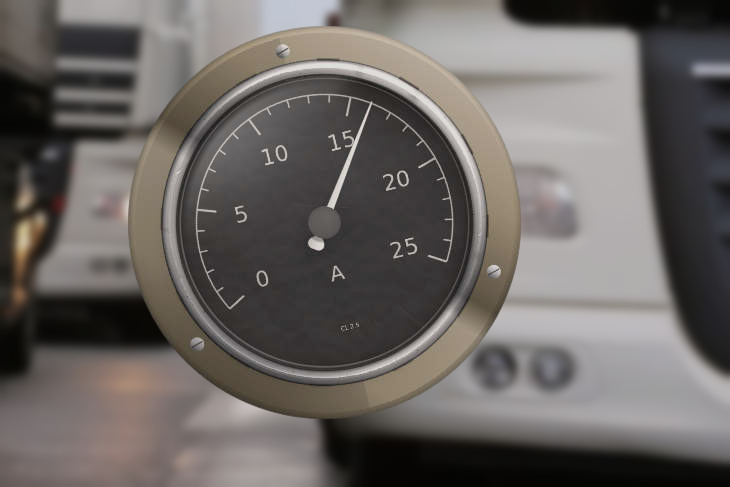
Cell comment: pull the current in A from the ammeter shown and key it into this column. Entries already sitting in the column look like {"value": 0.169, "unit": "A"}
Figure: {"value": 16, "unit": "A"}
